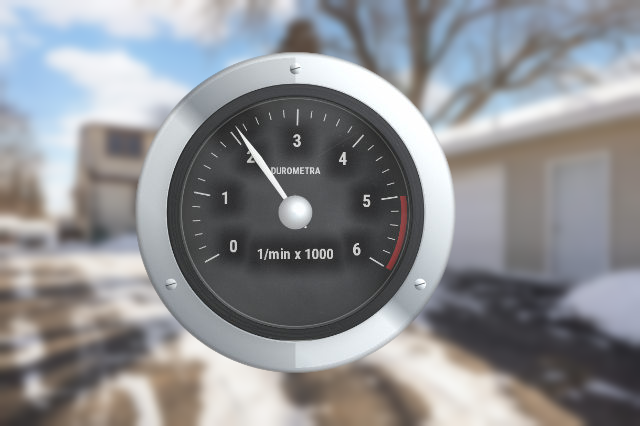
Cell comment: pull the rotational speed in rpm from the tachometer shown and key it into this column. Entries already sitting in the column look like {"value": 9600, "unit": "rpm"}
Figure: {"value": 2100, "unit": "rpm"}
